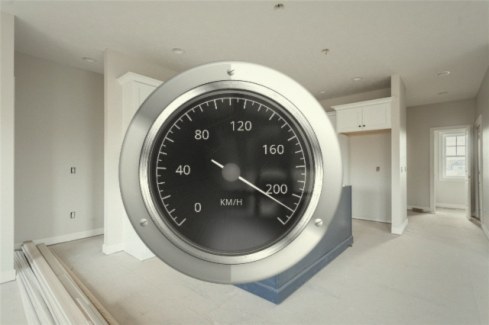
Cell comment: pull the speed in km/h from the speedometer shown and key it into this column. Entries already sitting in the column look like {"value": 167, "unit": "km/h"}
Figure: {"value": 210, "unit": "km/h"}
